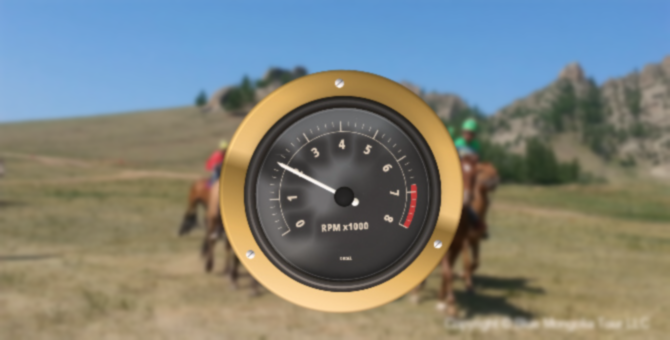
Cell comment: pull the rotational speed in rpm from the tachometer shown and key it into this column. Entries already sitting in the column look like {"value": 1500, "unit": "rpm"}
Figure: {"value": 2000, "unit": "rpm"}
